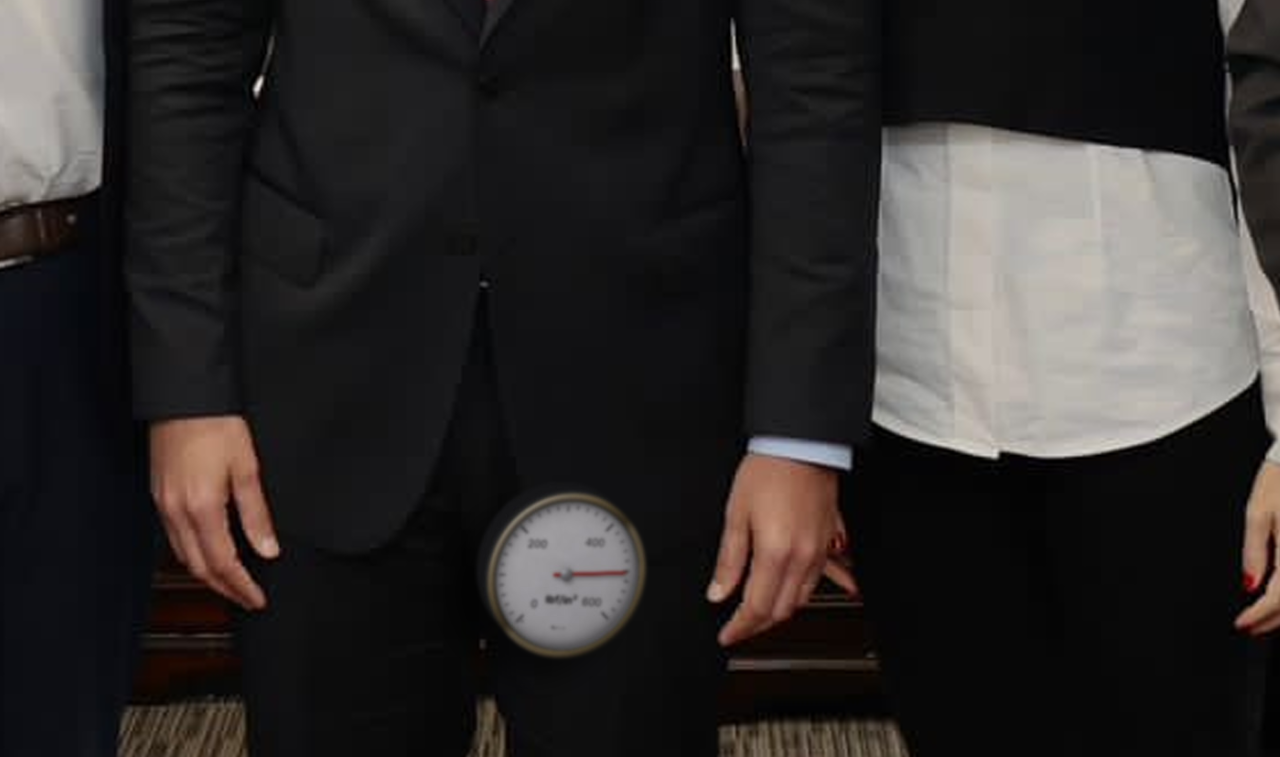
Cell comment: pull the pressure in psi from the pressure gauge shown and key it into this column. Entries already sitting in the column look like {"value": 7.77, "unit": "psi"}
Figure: {"value": 500, "unit": "psi"}
